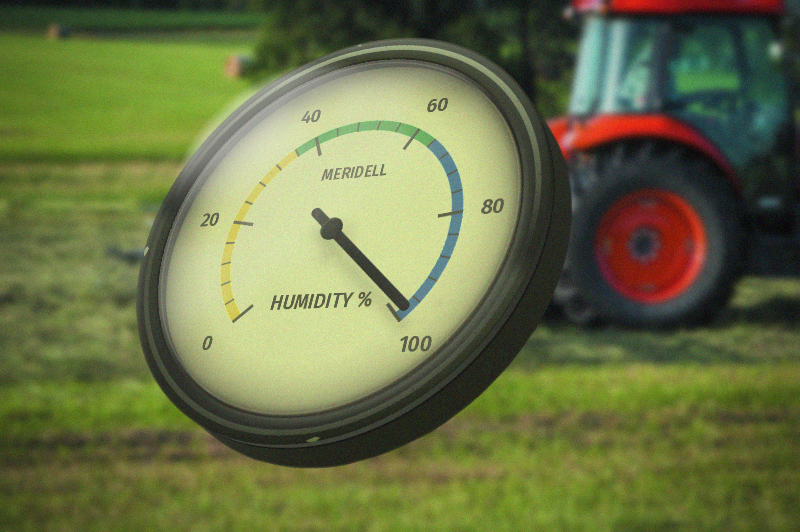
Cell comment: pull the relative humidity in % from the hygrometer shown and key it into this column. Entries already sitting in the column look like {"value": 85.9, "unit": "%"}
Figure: {"value": 98, "unit": "%"}
